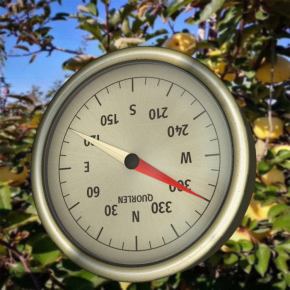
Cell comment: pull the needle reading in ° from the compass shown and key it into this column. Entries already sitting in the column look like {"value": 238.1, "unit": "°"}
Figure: {"value": 300, "unit": "°"}
